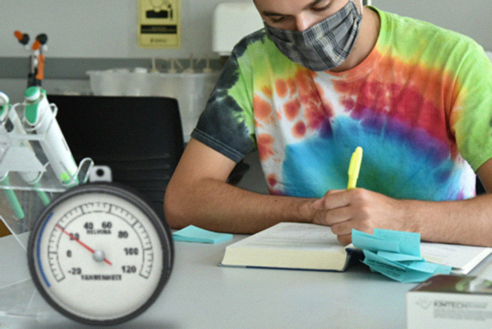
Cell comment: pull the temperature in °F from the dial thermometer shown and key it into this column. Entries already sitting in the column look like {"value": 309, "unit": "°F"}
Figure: {"value": 20, "unit": "°F"}
